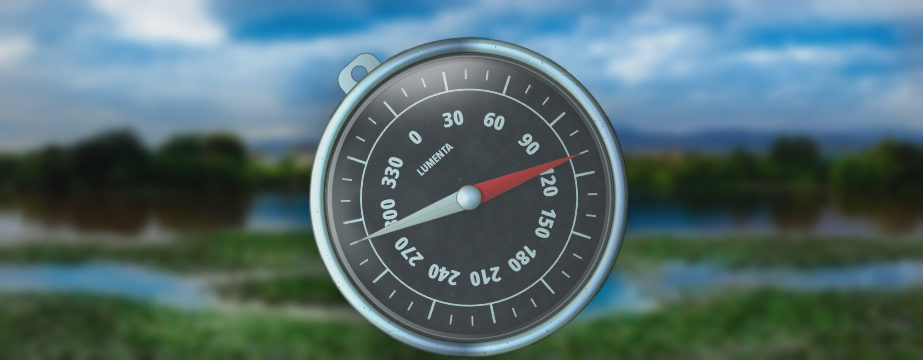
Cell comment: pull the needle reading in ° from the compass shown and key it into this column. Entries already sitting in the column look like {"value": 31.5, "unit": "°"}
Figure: {"value": 110, "unit": "°"}
